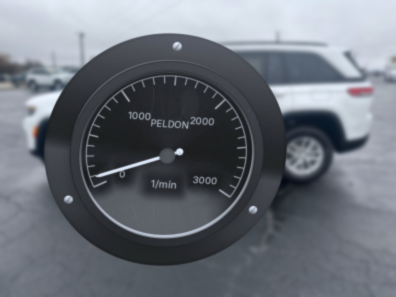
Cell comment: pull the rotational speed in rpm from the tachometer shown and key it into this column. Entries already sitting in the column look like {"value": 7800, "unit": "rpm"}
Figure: {"value": 100, "unit": "rpm"}
